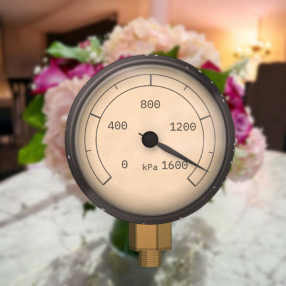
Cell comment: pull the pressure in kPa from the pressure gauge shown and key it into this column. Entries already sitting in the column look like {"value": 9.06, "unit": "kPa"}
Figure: {"value": 1500, "unit": "kPa"}
